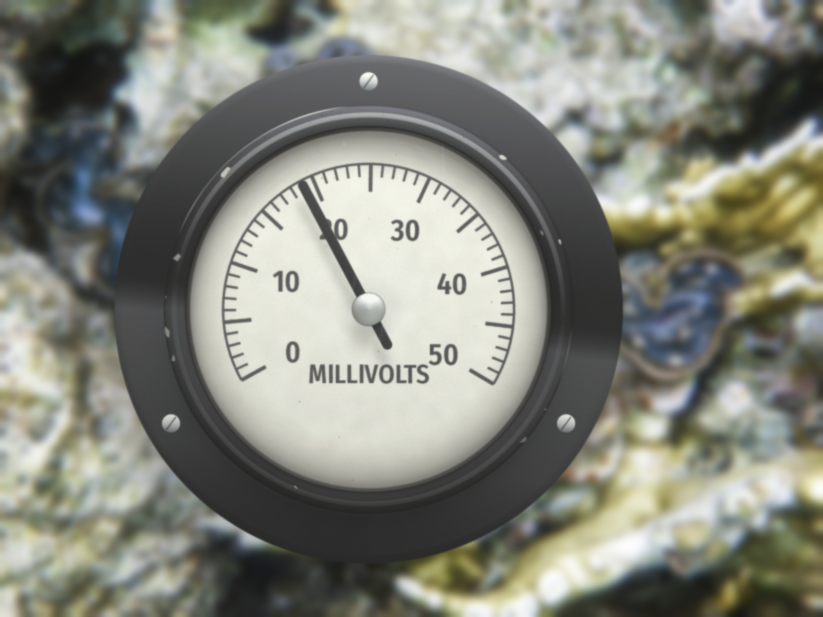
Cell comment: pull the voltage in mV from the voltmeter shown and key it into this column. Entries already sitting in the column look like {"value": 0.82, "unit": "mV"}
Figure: {"value": 19, "unit": "mV"}
